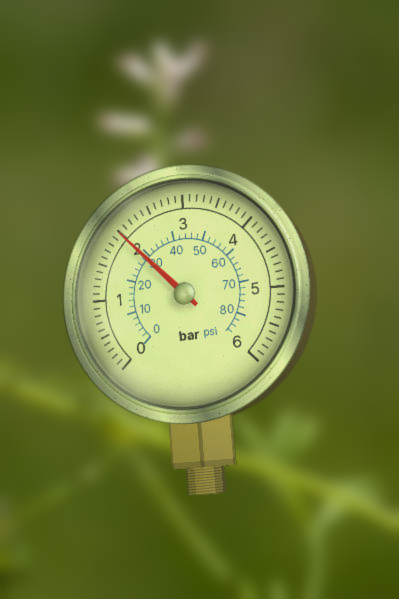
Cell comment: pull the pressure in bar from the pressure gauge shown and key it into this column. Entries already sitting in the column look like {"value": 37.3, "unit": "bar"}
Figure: {"value": 2, "unit": "bar"}
